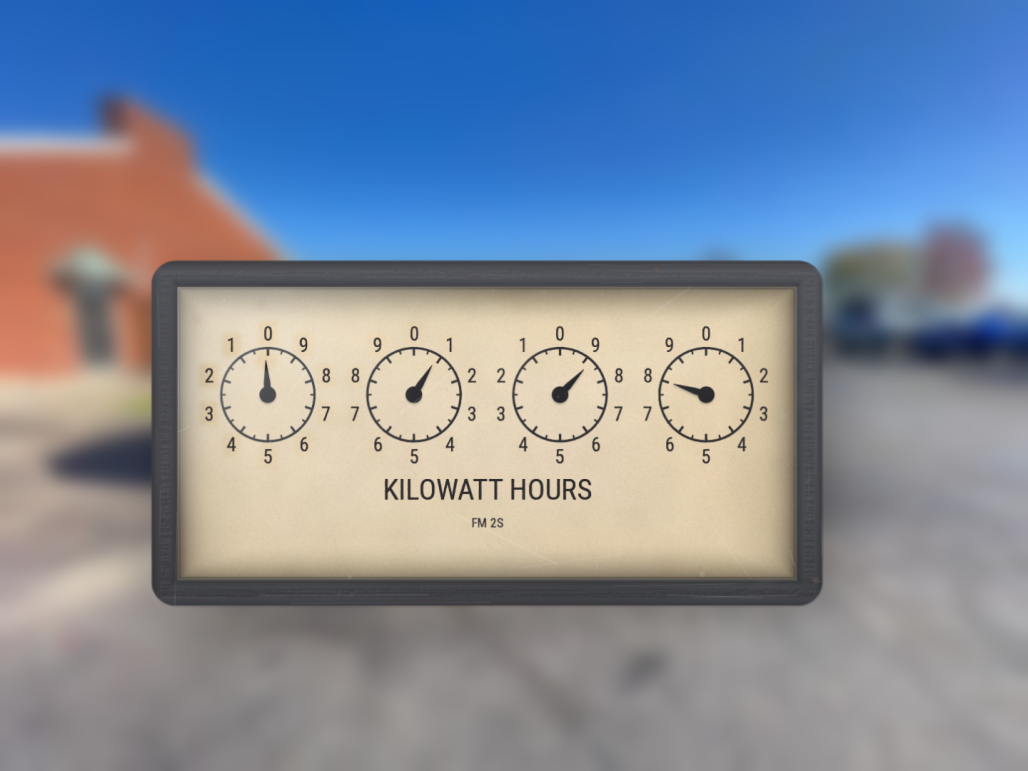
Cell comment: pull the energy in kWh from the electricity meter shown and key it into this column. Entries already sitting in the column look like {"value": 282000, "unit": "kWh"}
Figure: {"value": 88, "unit": "kWh"}
